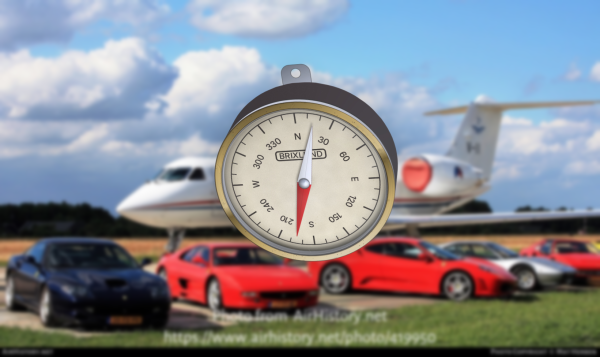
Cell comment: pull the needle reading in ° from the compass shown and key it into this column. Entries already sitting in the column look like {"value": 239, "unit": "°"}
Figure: {"value": 195, "unit": "°"}
